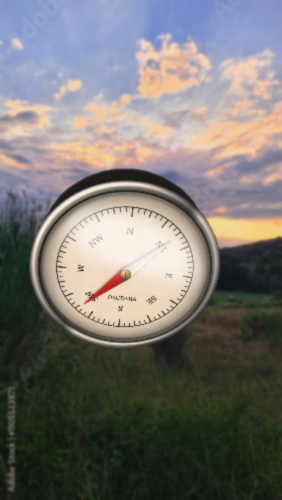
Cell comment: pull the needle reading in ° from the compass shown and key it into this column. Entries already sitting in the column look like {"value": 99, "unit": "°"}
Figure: {"value": 225, "unit": "°"}
